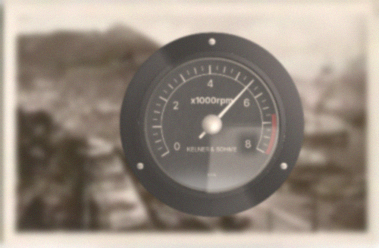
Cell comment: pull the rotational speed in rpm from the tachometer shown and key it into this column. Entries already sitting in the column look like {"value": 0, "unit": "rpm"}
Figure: {"value": 5500, "unit": "rpm"}
